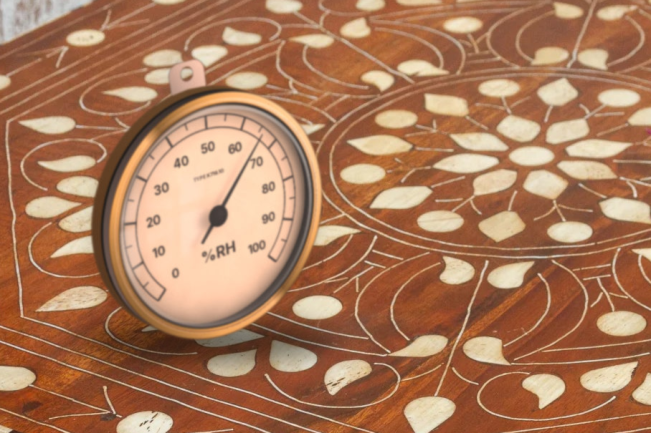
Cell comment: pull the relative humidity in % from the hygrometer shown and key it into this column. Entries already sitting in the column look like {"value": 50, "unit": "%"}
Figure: {"value": 65, "unit": "%"}
